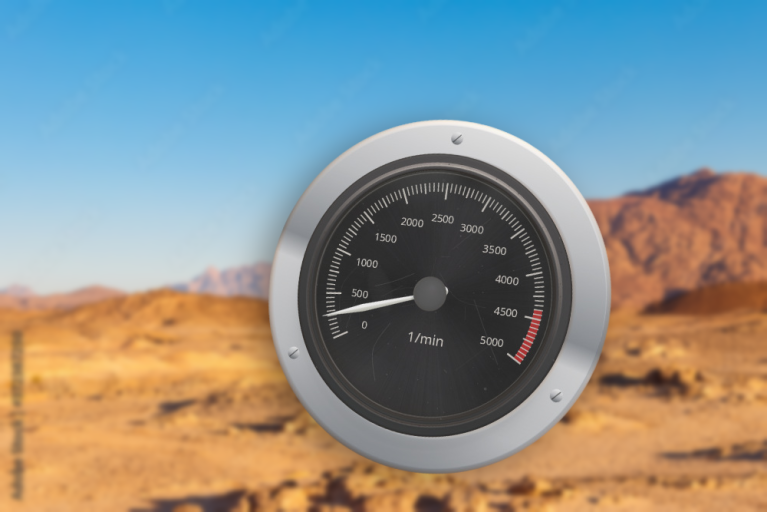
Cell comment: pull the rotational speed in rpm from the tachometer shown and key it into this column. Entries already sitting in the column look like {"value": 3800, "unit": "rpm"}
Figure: {"value": 250, "unit": "rpm"}
